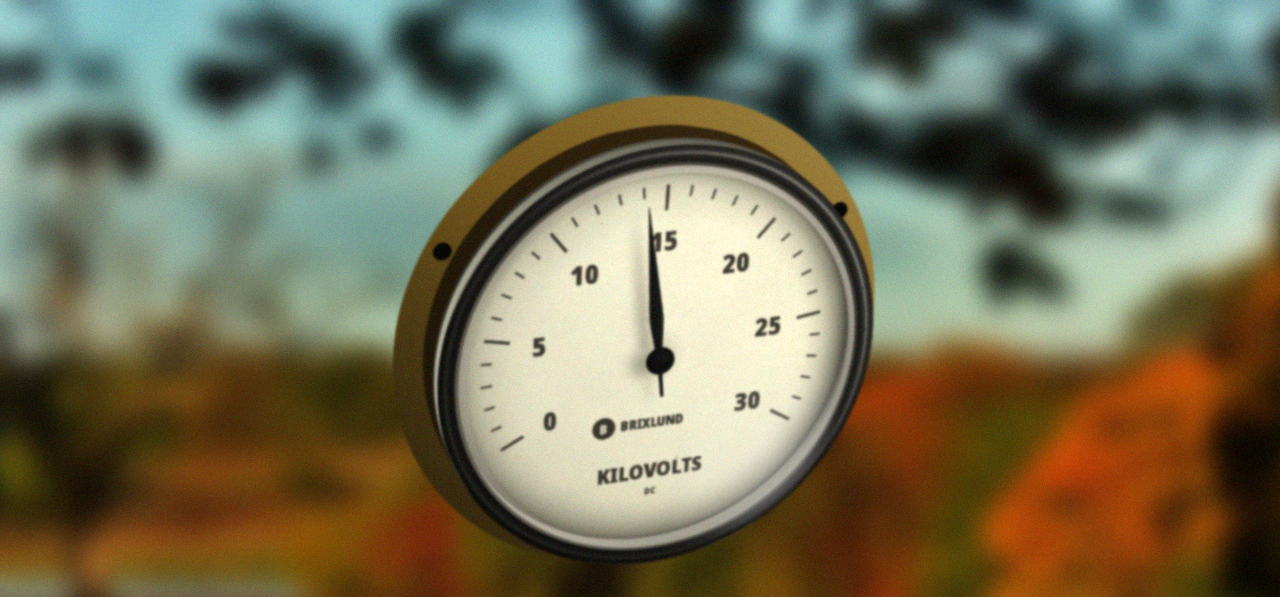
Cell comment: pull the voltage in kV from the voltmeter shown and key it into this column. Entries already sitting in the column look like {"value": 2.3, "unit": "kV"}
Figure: {"value": 14, "unit": "kV"}
